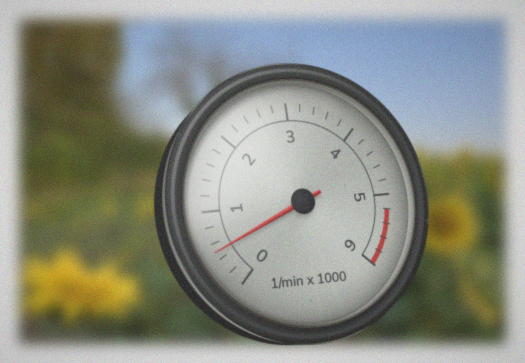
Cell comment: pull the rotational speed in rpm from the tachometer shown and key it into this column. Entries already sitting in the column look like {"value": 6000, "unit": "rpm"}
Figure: {"value": 500, "unit": "rpm"}
